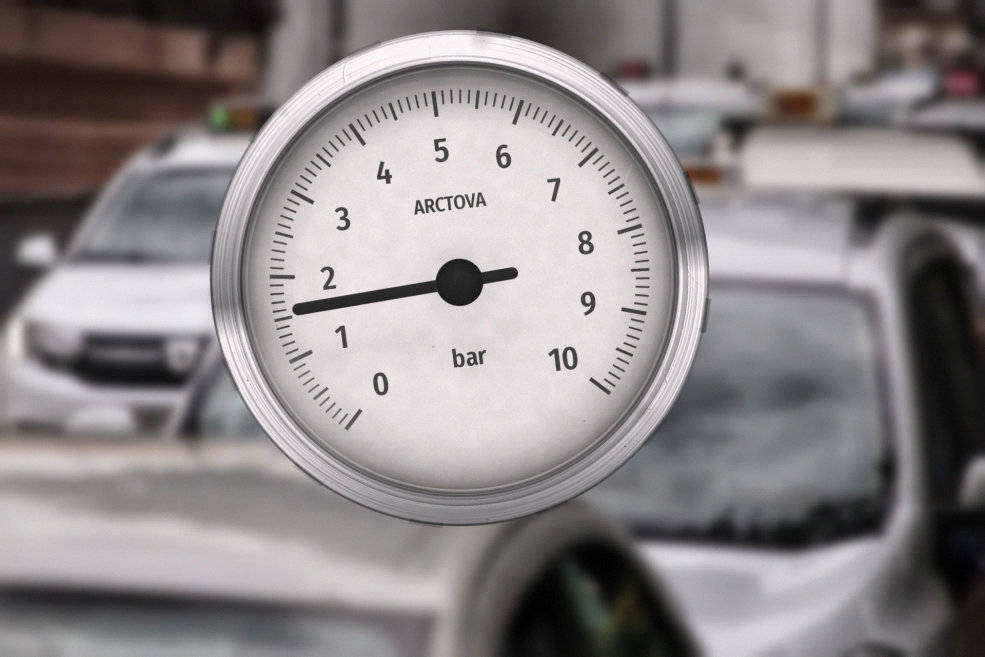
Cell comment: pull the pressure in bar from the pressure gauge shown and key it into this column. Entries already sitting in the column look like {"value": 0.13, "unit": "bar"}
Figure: {"value": 1.6, "unit": "bar"}
